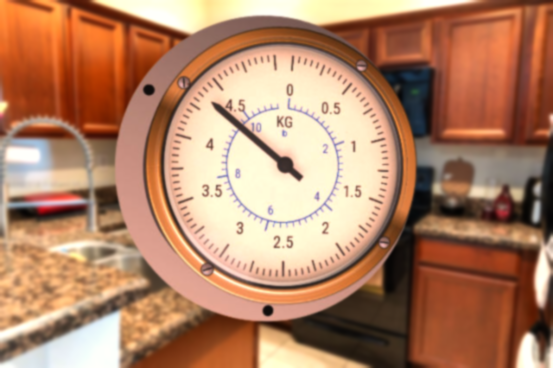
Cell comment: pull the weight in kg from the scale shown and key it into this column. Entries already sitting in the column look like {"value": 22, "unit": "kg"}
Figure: {"value": 4.35, "unit": "kg"}
